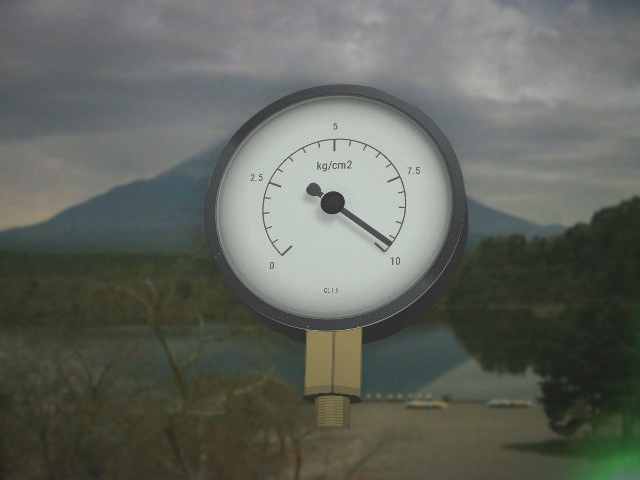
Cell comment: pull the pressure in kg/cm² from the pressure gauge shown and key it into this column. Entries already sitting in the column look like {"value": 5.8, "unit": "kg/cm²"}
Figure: {"value": 9.75, "unit": "kg/cm²"}
